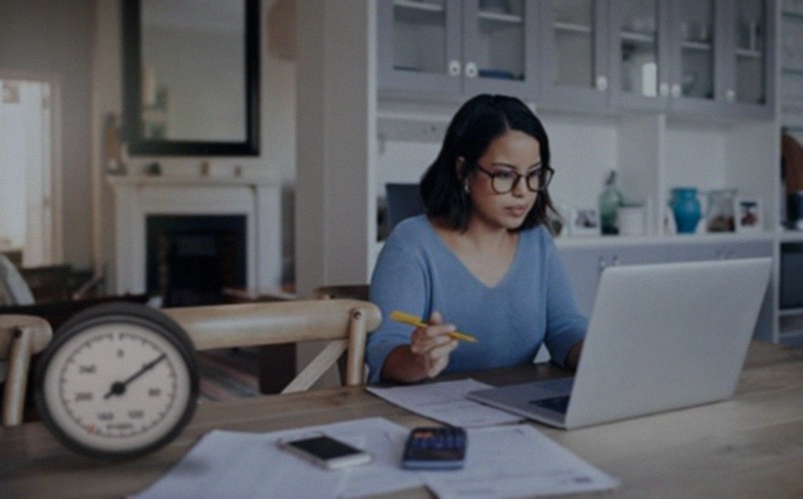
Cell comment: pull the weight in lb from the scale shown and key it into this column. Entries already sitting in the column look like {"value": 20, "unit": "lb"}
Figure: {"value": 40, "unit": "lb"}
